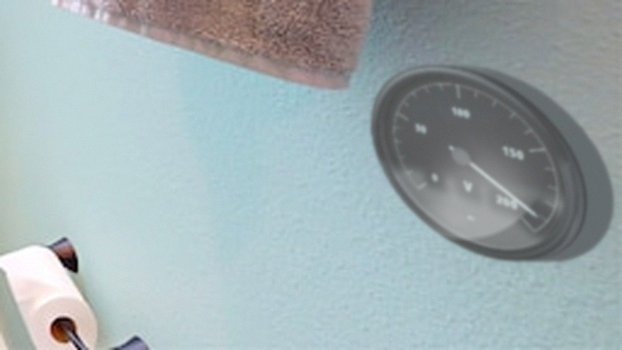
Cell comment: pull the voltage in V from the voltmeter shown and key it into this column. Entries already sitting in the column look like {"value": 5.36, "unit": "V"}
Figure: {"value": 190, "unit": "V"}
